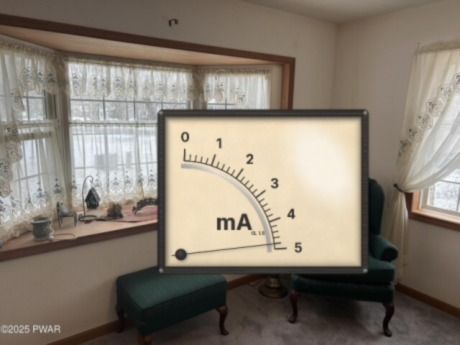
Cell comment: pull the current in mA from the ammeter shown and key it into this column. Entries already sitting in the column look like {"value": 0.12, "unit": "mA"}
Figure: {"value": 4.8, "unit": "mA"}
